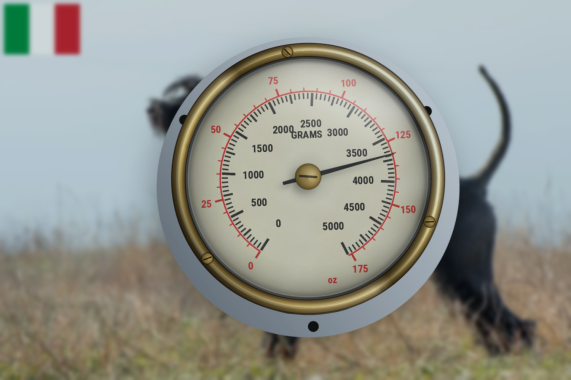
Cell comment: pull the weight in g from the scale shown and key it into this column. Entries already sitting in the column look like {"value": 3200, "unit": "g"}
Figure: {"value": 3700, "unit": "g"}
